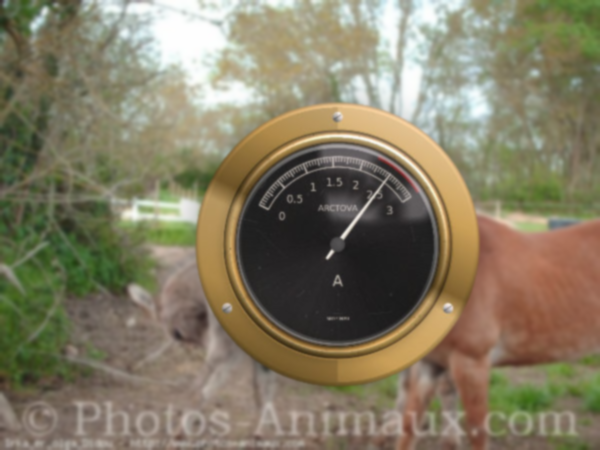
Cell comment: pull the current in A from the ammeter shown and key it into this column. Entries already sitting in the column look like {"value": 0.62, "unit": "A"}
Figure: {"value": 2.5, "unit": "A"}
